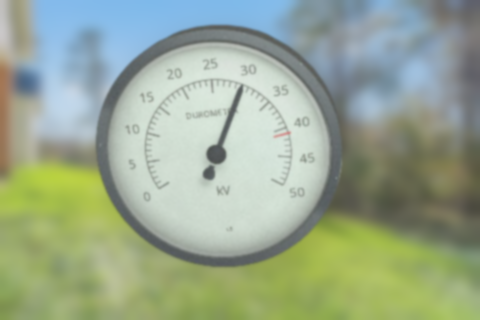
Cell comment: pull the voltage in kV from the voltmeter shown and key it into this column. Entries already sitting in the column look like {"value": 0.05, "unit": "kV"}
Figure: {"value": 30, "unit": "kV"}
